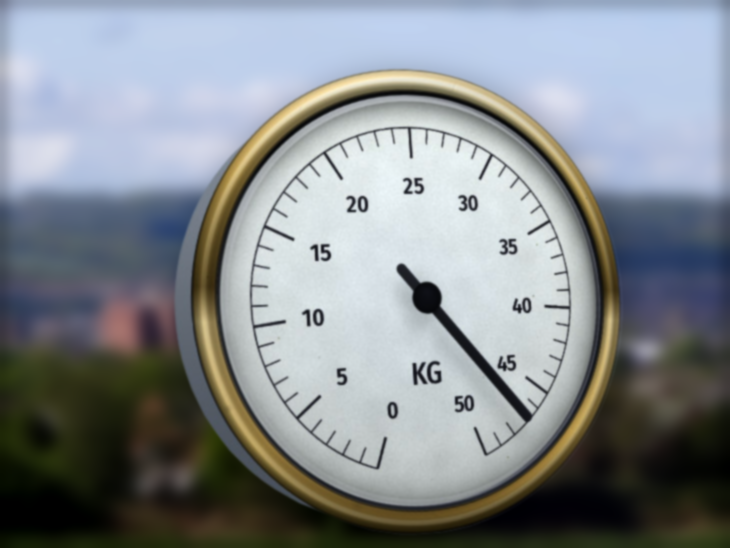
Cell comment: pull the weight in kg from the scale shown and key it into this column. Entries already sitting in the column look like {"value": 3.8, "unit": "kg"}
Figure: {"value": 47, "unit": "kg"}
